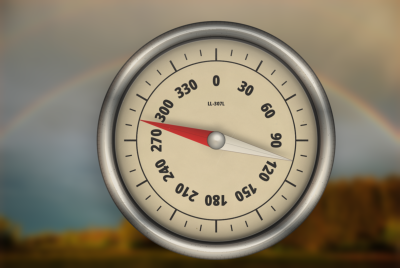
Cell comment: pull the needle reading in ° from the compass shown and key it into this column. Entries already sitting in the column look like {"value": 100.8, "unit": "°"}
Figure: {"value": 285, "unit": "°"}
